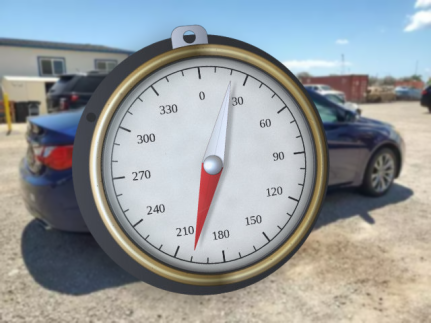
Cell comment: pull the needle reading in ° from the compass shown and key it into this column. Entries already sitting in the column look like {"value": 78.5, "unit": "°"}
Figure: {"value": 200, "unit": "°"}
